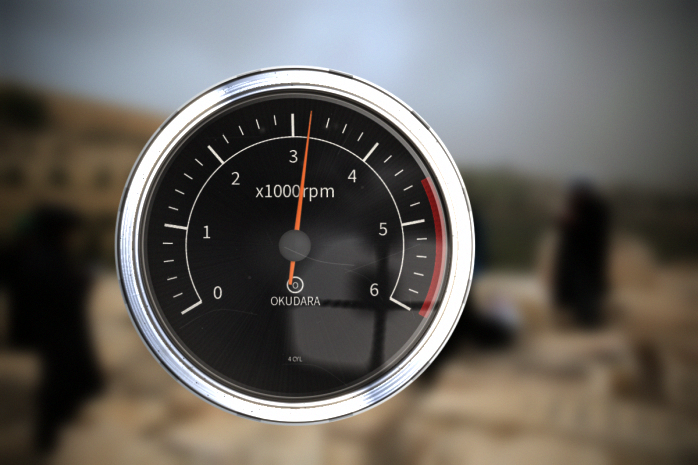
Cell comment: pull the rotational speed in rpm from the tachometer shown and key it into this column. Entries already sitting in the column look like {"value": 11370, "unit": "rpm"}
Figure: {"value": 3200, "unit": "rpm"}
